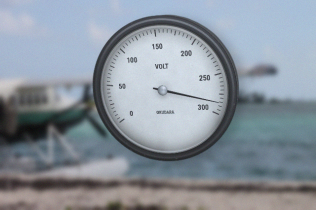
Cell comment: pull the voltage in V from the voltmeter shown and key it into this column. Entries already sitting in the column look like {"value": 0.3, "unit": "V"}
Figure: {"value": 285, "unit": "V"}
